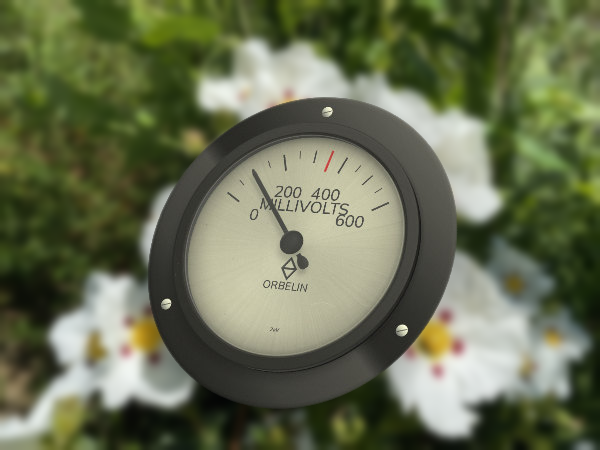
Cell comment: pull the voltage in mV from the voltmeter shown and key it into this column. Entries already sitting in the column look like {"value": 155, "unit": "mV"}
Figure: {"value": 100, "unit": "mV"}
